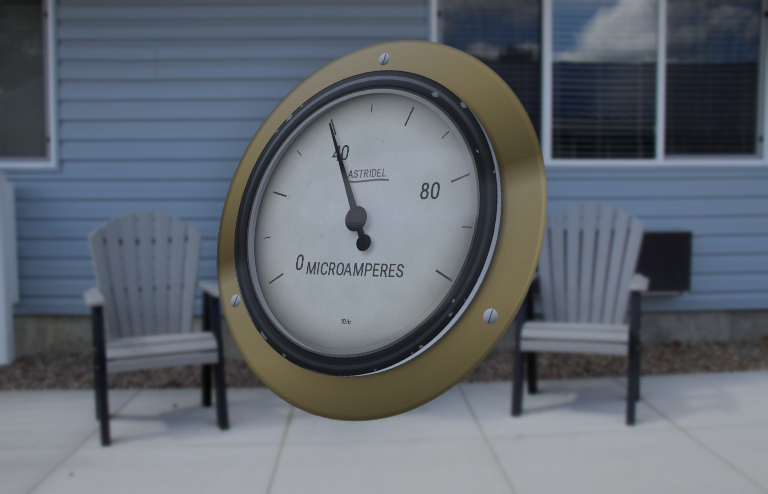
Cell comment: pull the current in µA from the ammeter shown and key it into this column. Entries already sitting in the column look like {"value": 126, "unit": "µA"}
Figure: {"value": 40, "unit": "µA"}
